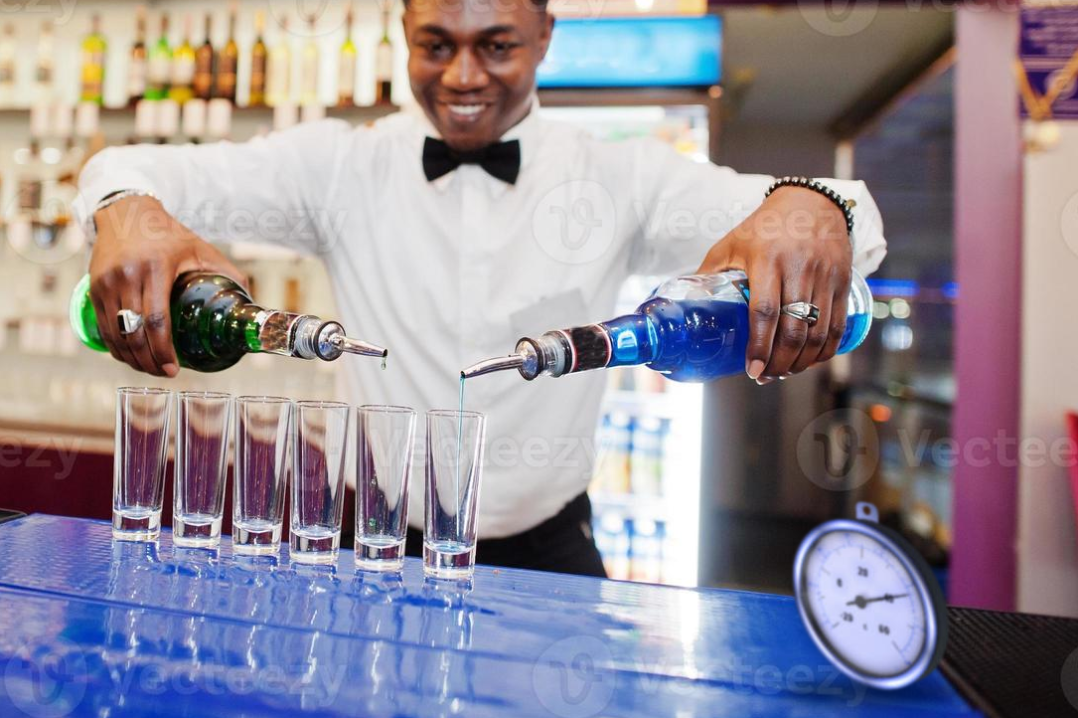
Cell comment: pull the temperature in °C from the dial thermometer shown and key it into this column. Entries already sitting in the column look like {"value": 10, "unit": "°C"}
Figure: {"value": 40, "unit": "°C"}
